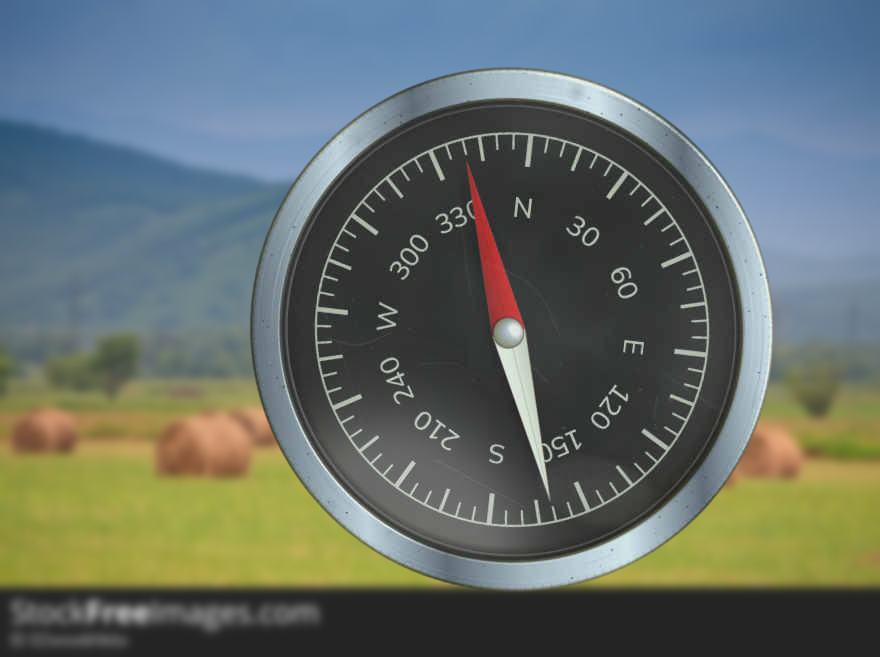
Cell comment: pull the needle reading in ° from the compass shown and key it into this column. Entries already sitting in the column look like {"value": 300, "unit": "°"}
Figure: {"value": 340, "unit": "°"}
